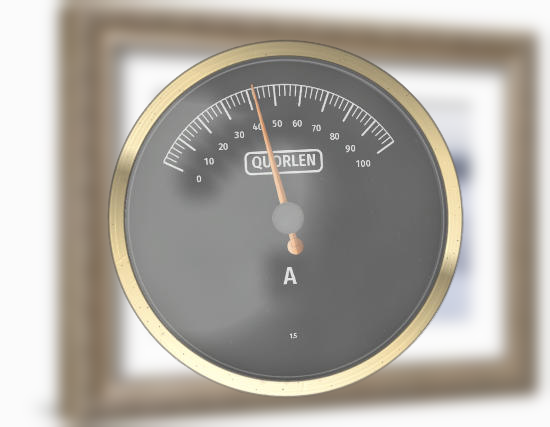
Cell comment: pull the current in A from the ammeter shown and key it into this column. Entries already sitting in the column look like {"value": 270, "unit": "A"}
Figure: {"value": 42, "unit": "A"}
